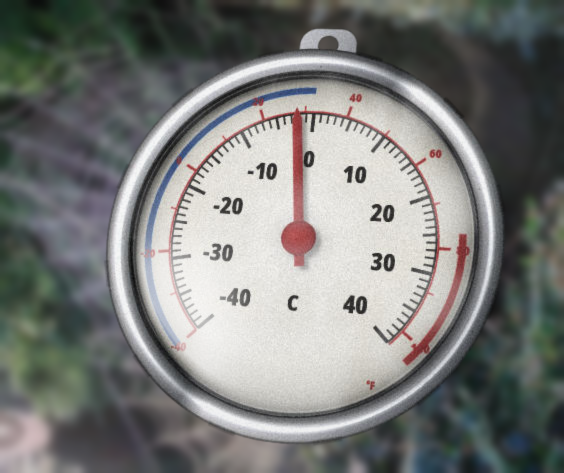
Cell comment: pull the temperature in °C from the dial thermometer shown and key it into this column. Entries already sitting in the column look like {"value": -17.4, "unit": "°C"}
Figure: {"value": -2, "unit": "°C"}
